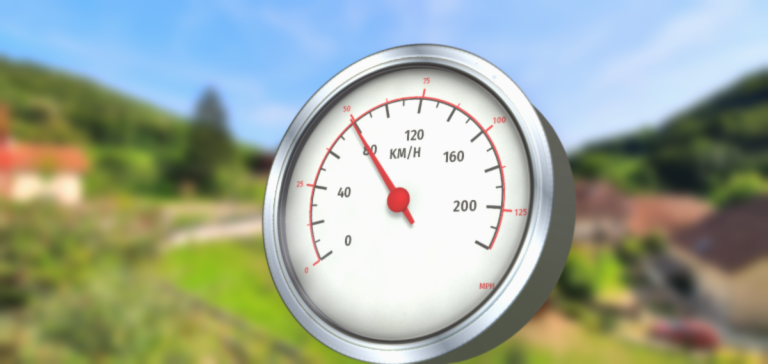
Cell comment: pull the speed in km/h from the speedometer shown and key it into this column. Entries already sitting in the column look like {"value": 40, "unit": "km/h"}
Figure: {"value": 80, "unit": "km/h"}
